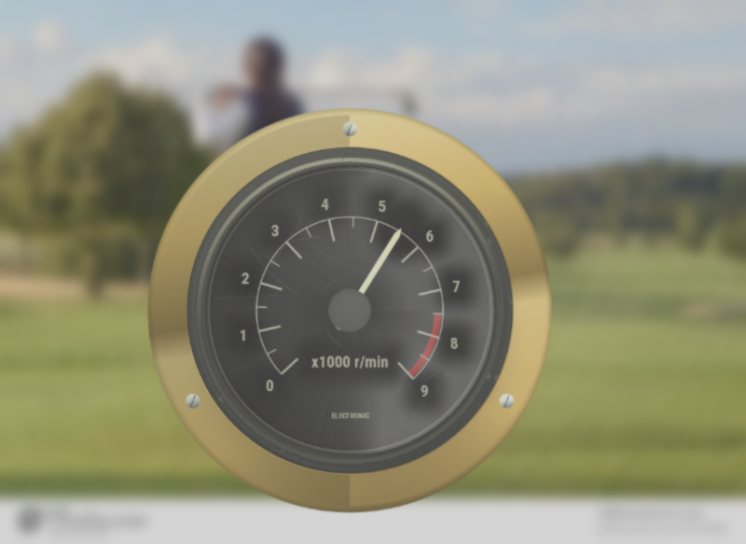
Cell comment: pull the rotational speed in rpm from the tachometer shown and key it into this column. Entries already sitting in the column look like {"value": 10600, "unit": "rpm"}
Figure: {"value": 5500, "unit": "rpm"}
